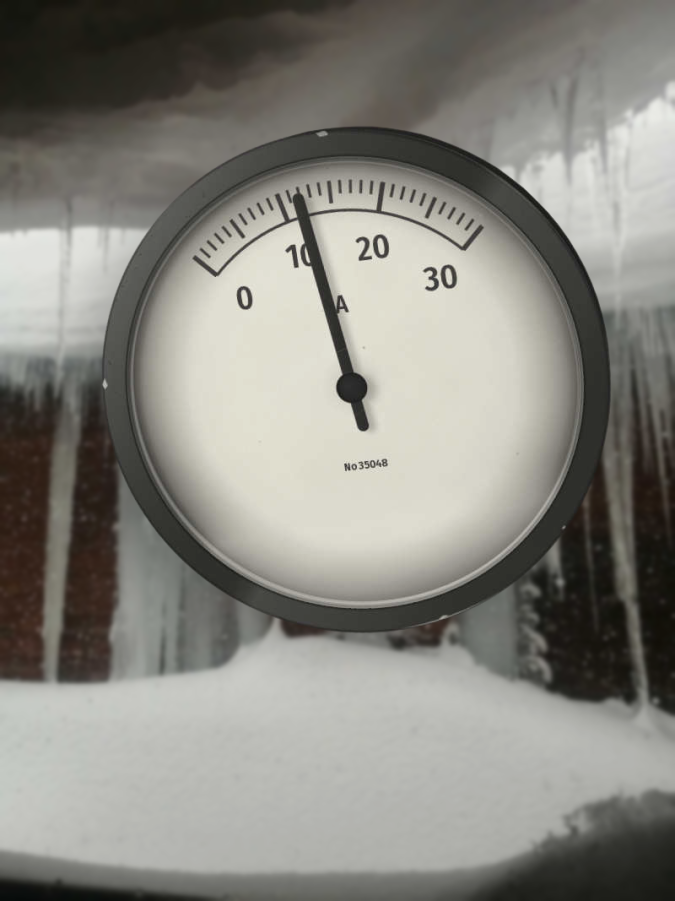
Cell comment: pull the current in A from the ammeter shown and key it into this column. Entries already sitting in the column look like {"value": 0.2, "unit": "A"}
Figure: {"value": 12, "unit": "A"}
